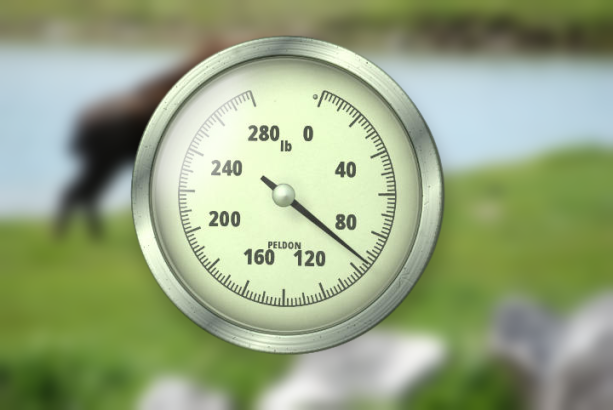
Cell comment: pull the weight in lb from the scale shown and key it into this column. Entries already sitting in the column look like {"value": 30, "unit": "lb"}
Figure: {"value": 94, "unit": "lb"}
